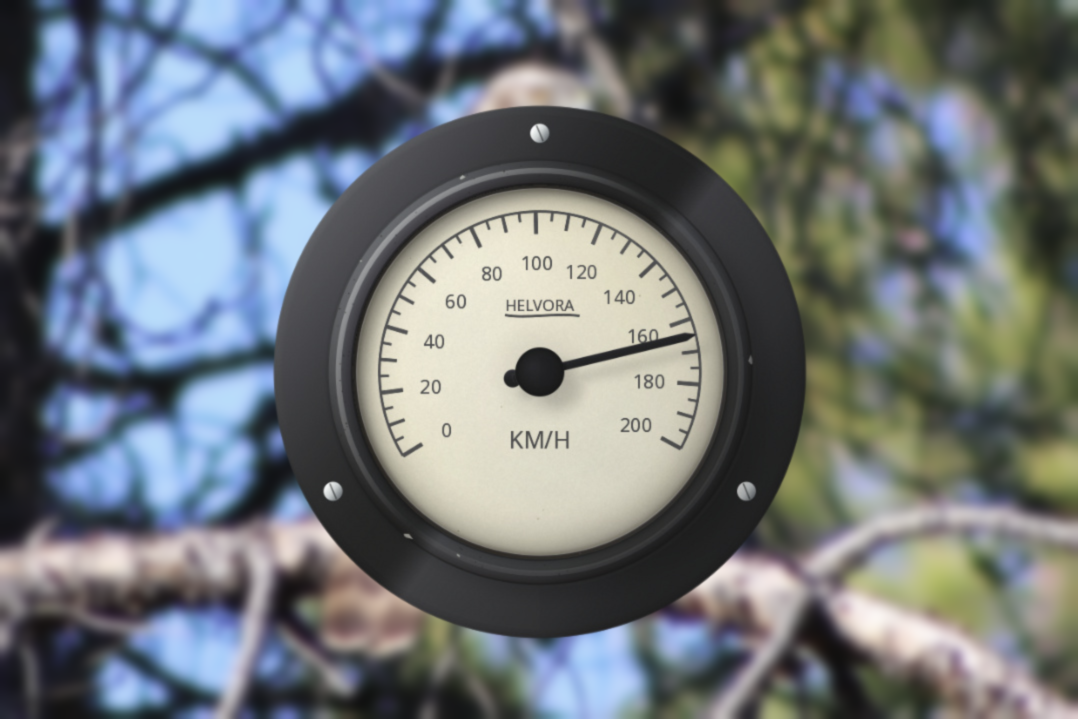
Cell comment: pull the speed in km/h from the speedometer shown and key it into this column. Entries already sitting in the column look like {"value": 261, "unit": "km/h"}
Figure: {"value": 165, "unit": "km/h"}
